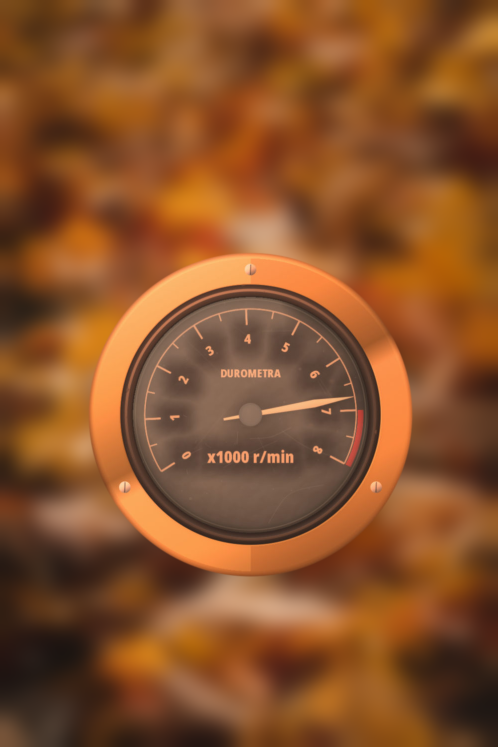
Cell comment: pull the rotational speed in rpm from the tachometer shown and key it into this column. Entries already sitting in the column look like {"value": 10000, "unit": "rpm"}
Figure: {"value": 6750, "unit": "rpm"}
